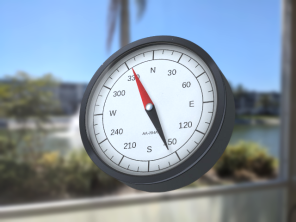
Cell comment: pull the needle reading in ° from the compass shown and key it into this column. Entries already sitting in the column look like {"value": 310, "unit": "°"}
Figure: {"value": 335, "unit": "°"}
